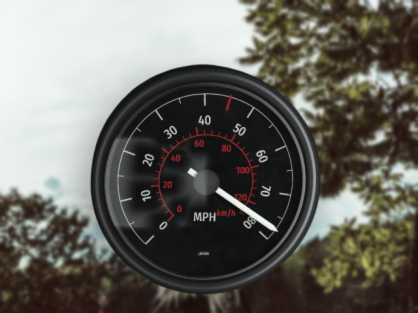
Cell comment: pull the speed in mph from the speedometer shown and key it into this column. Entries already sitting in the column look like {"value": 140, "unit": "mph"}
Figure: {"value": 77.5, "unit": "mph"}
